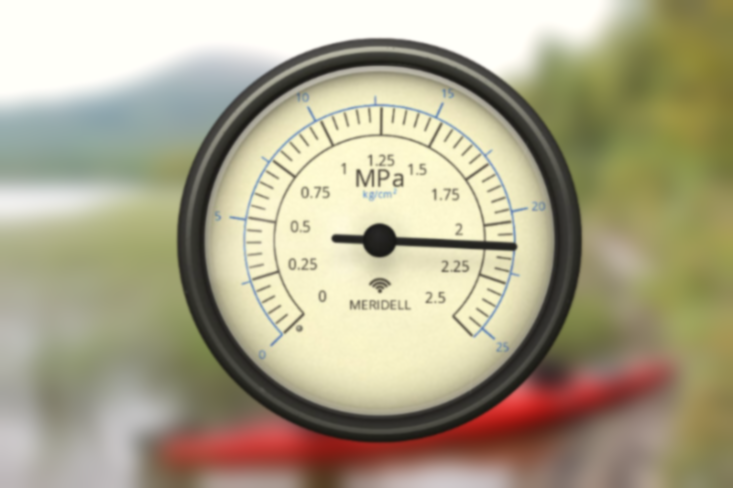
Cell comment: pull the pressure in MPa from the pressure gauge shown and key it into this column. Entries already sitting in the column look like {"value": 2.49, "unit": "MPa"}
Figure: {"value": 2.1, "unit": "MPa"}
